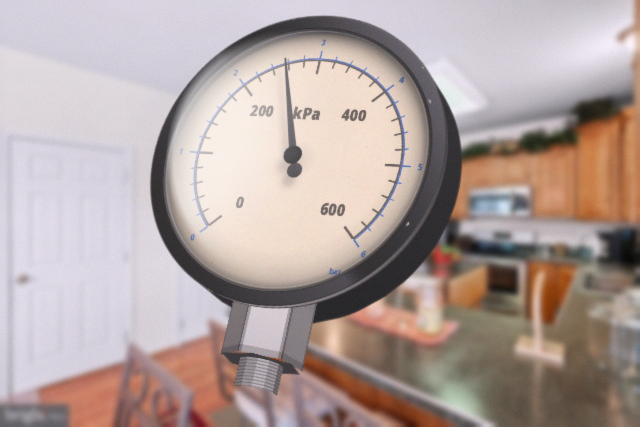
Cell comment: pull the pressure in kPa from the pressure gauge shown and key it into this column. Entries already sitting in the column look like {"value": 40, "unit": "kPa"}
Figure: {"value": 260, "unit": "kPa"}
